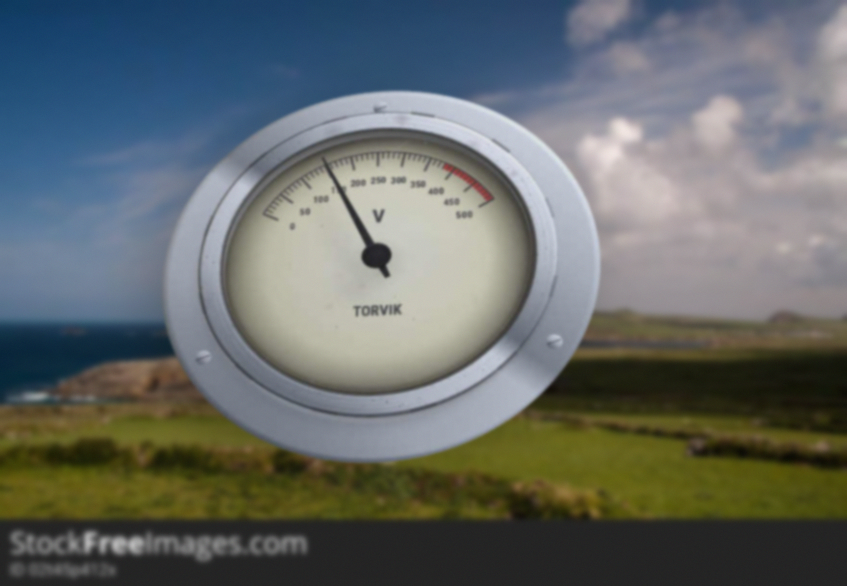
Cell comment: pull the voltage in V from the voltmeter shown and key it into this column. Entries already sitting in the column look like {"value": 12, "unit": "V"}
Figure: {"value": 150, "unit": "V"}
